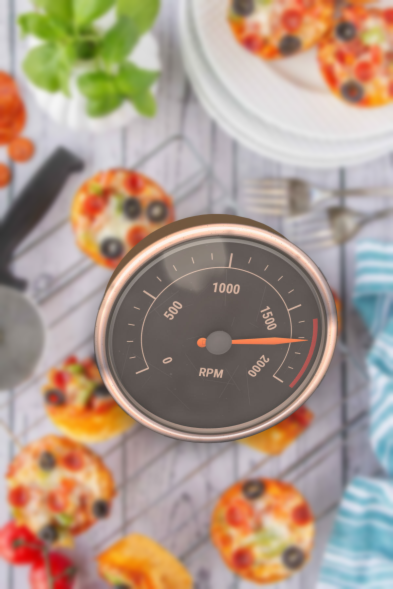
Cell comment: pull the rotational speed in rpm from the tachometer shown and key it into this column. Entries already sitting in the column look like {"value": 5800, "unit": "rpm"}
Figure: {"value": 1700, "unit": "rpm"}
